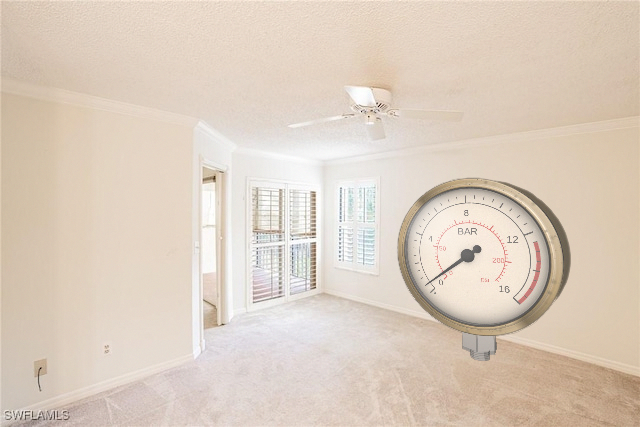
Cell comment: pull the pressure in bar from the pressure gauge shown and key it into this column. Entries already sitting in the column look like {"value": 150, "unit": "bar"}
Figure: {"value": 0.5, "unit": "bar"}
